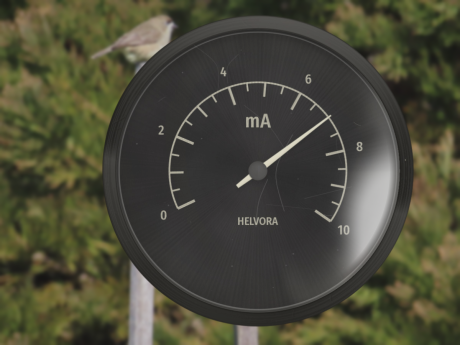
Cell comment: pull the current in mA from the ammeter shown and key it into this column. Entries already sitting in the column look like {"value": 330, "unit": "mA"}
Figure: {"value": 7, "unit": "mA"}
